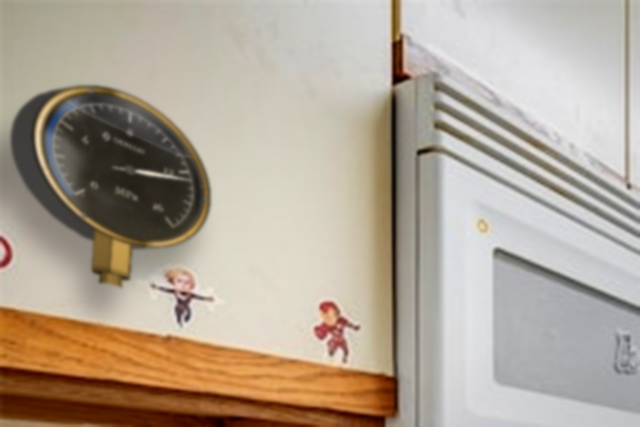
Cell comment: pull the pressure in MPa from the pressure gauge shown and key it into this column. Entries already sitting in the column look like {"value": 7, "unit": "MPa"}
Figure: {"value": 12.5, "unit": "MPa"}
